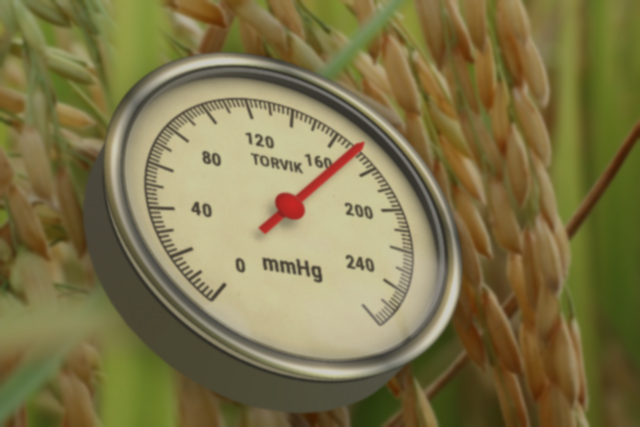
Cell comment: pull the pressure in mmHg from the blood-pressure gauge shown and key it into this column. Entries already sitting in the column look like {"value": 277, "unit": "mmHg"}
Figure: {"value": 170, "unit": "mmHg"}
